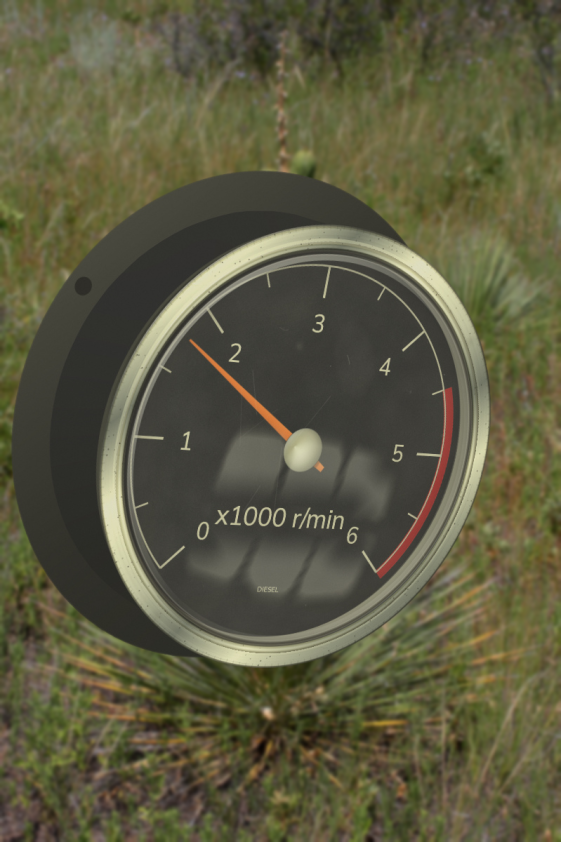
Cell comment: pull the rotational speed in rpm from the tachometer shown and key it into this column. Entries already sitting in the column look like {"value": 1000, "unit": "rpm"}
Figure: {"value": 1750, "unit": "rpm"}
